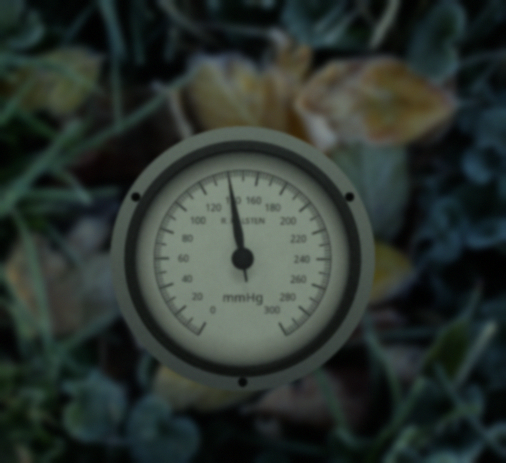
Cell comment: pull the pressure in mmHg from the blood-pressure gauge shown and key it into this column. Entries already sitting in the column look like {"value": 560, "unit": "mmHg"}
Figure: {"value": 140, "unit": "mmHg"}
